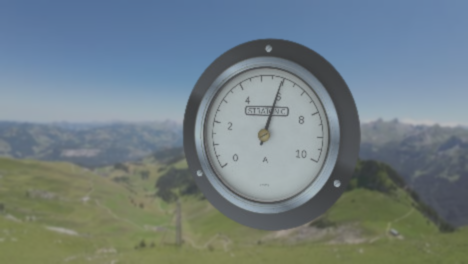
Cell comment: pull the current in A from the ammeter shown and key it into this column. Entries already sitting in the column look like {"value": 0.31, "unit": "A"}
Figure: {"value": 6, "unit": "A"}
